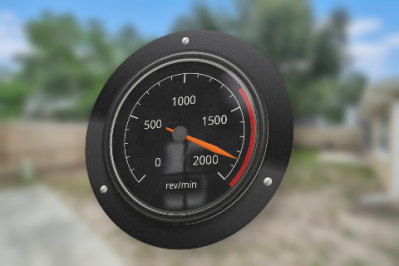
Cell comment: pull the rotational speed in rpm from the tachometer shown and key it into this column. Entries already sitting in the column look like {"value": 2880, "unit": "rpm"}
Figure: {"value": 1850, "unit": "rpm"}
